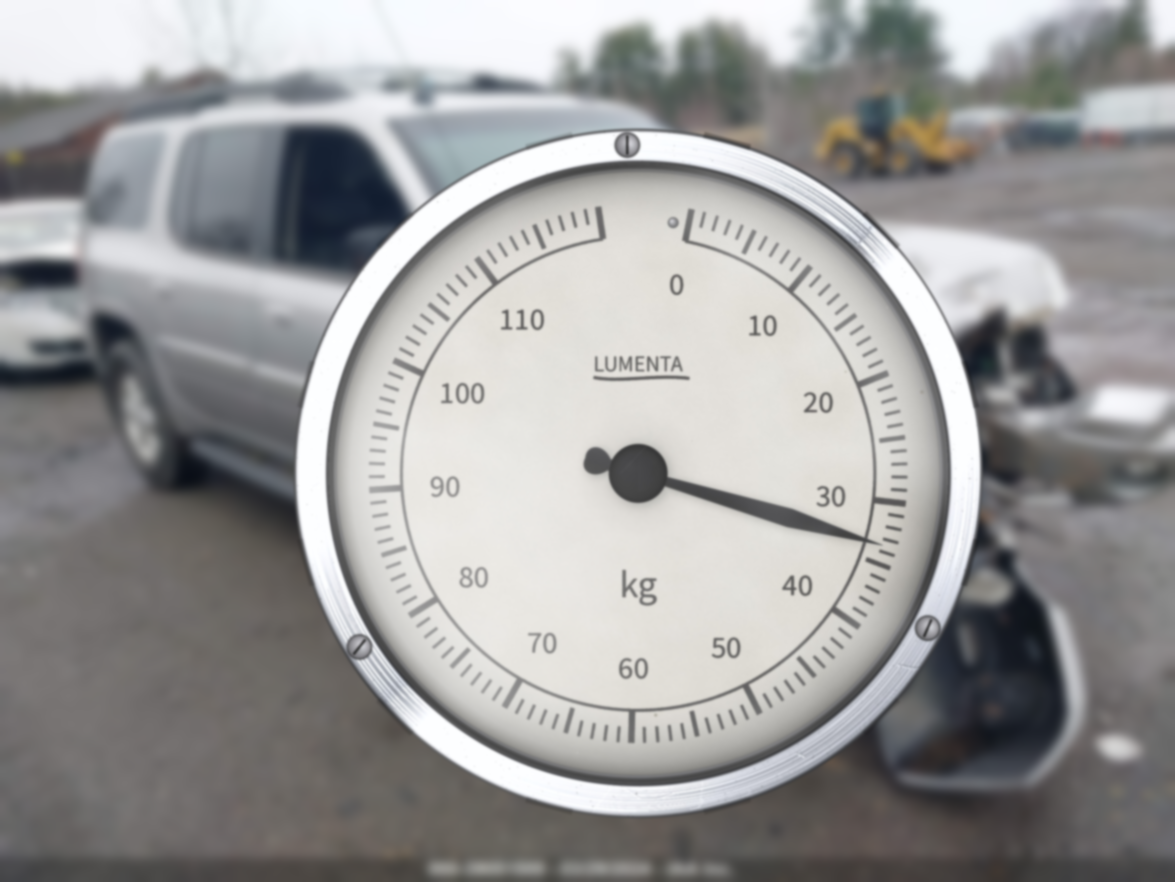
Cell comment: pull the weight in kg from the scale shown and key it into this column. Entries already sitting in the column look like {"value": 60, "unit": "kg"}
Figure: {"value": 33.5, "unit": "kg"}
